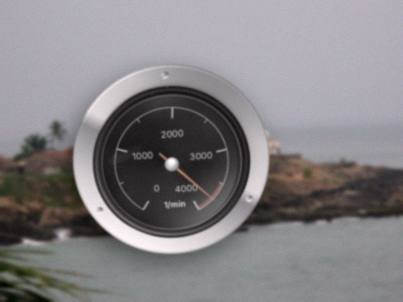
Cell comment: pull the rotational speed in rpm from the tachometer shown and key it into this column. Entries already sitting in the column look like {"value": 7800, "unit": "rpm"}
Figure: {"value": 3750, "unit": "rpm"}
